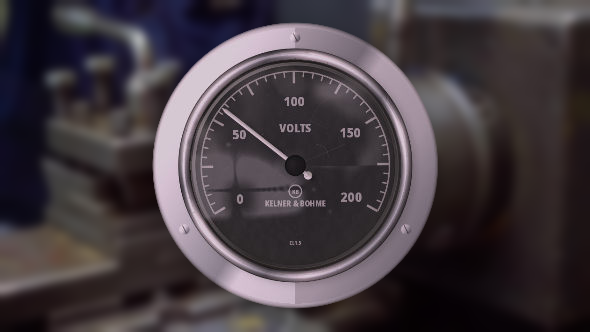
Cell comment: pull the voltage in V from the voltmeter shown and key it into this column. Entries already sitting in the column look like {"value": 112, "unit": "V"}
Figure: {"value": 57.5, "unit": "V"}
